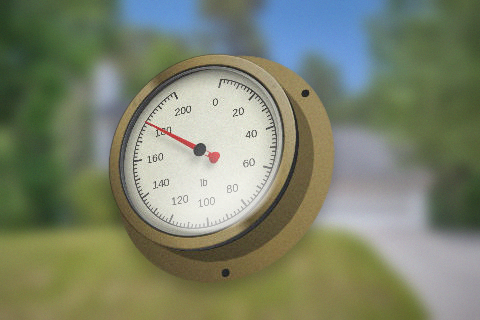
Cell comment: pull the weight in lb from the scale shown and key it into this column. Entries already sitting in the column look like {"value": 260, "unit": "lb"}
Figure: {"value": 180, "unit": "lb"}
